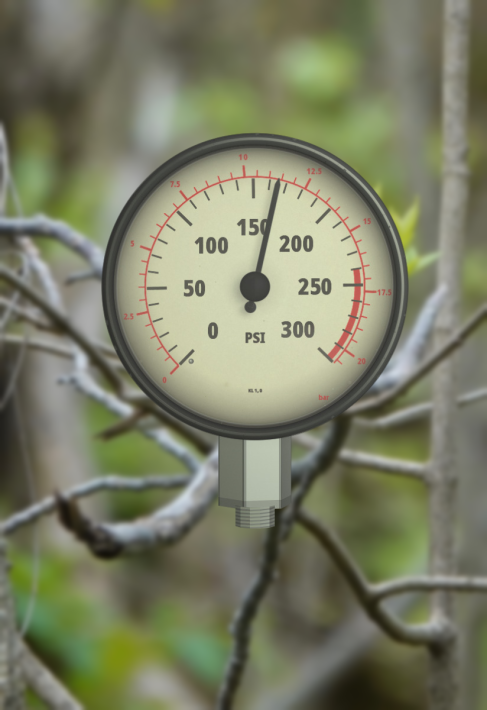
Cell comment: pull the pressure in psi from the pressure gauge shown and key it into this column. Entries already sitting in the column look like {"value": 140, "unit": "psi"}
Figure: {"value": 165, "unit": "psi"}
